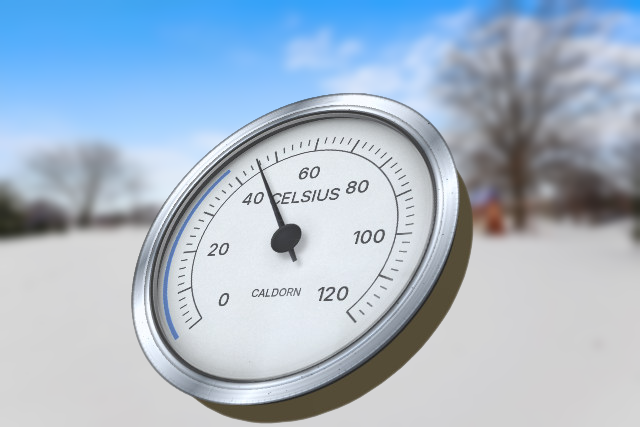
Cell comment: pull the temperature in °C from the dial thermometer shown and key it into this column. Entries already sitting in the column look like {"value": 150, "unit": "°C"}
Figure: {"value": 46, "unit": "°C"}
